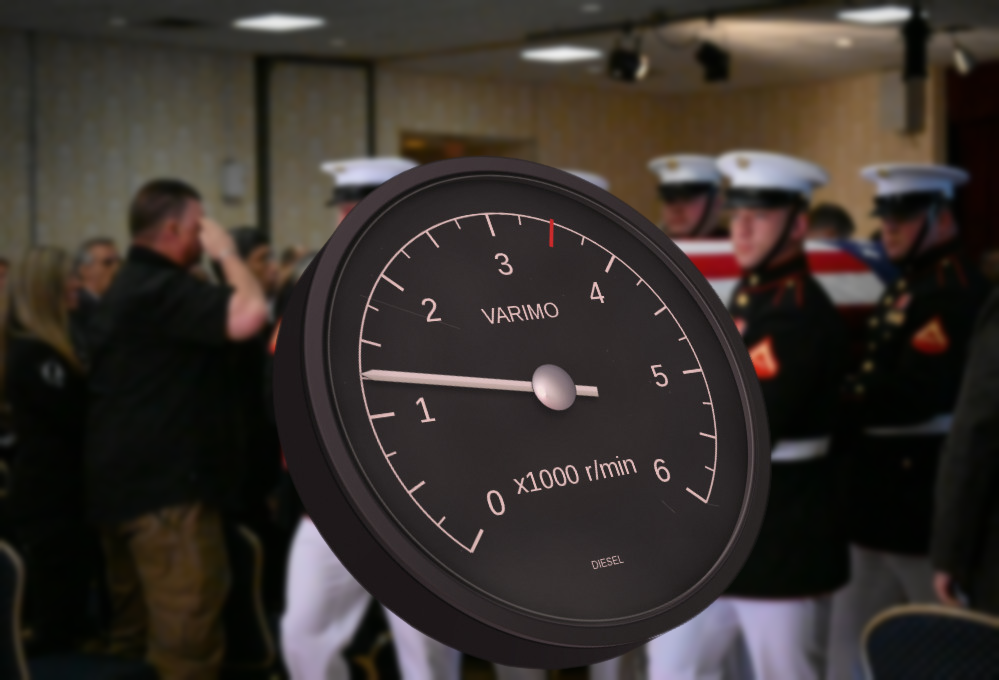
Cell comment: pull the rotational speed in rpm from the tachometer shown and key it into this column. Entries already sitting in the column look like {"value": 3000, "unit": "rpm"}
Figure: {"value": 1250, "unit": "rpm"}
